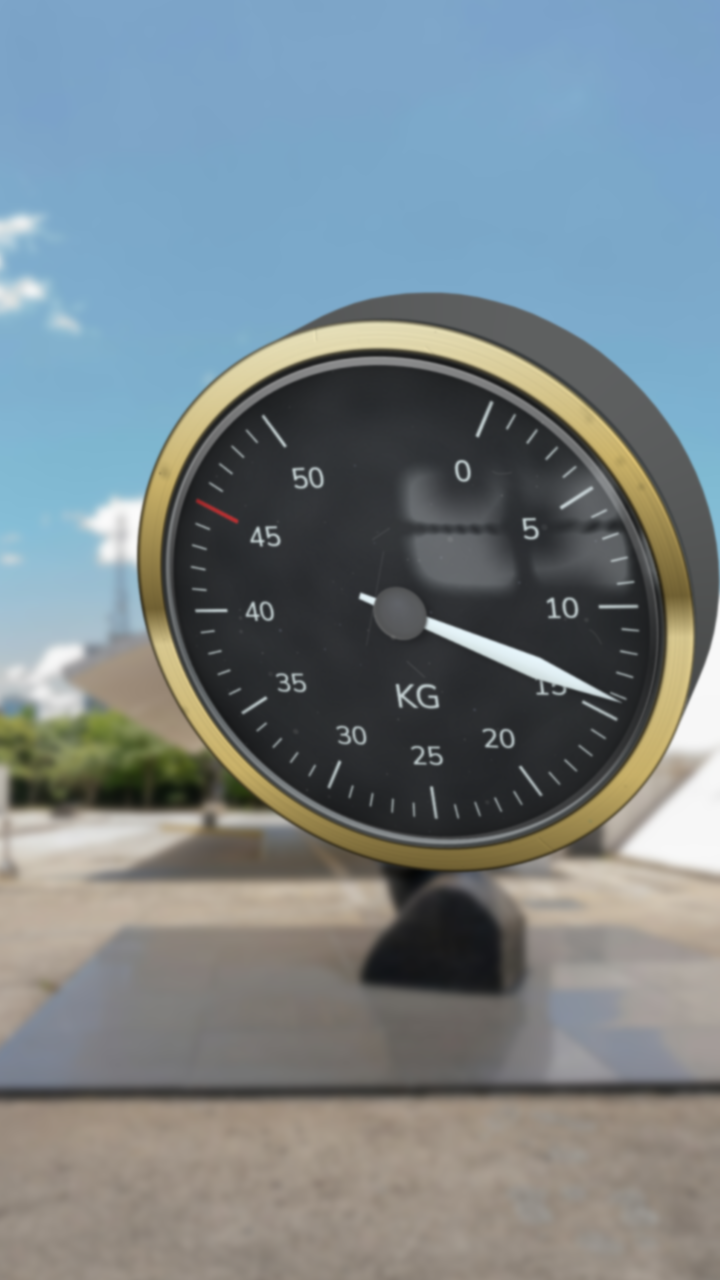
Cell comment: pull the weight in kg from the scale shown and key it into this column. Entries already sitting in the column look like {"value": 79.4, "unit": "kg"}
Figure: {"value": 14, "unit": "kg"}
